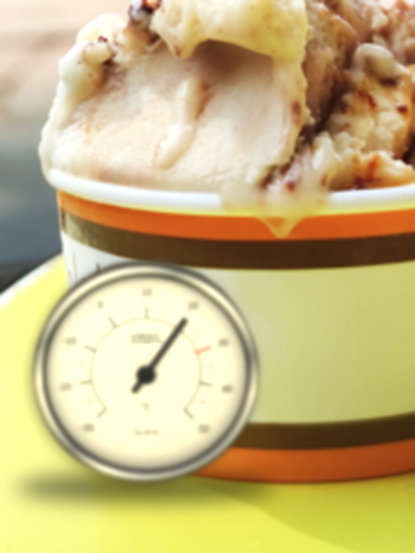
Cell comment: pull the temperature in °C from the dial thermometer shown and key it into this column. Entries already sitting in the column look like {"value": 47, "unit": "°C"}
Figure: {"value": 20, "unit": "°C"}
